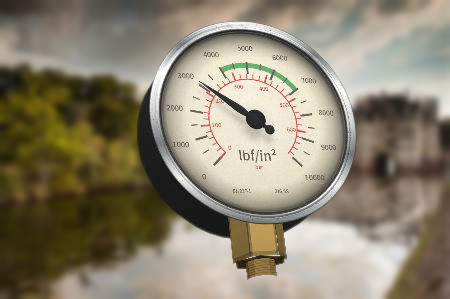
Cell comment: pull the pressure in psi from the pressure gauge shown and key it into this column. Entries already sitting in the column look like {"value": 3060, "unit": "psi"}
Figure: {"value": 3000, "unit": "psi"}
